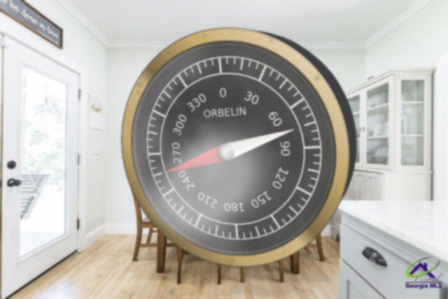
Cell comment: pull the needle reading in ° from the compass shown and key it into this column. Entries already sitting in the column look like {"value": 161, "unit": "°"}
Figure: {"value": 255, "unit": "°"}
